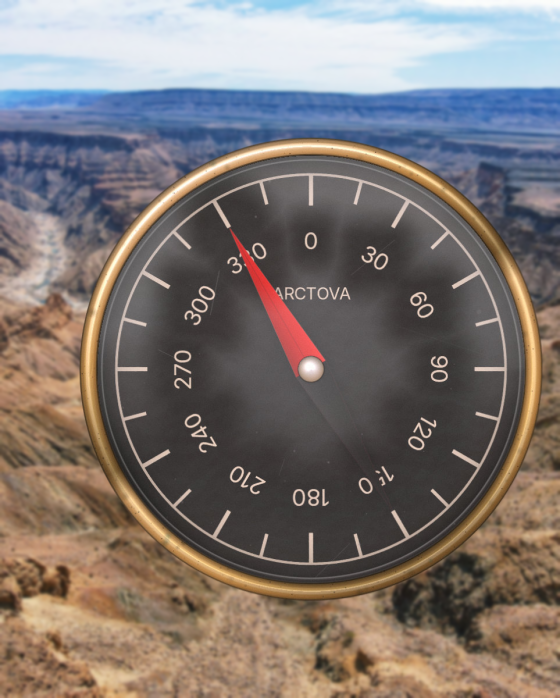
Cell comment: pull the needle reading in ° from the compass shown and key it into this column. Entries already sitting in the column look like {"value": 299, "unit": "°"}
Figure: {"value": 330, "unit": "°"}
